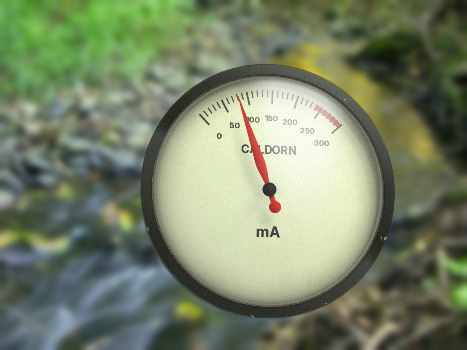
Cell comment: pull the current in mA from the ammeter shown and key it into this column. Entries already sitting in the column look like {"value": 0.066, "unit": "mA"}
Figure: {"value": 80, "unit": "mA"}
